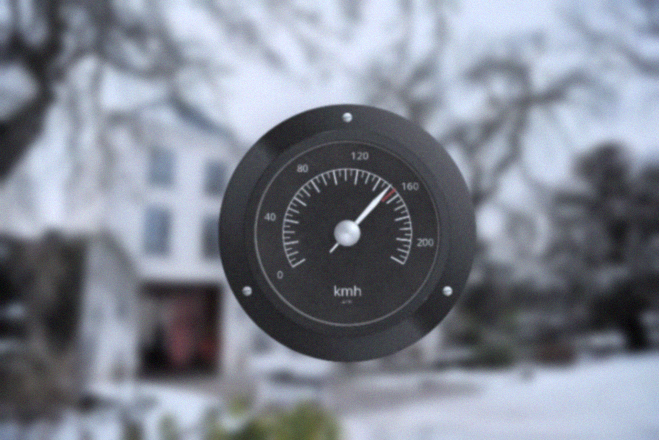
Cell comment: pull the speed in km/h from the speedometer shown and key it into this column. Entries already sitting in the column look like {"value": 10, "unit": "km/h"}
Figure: {"value": 150, "unit": "km/h"}
